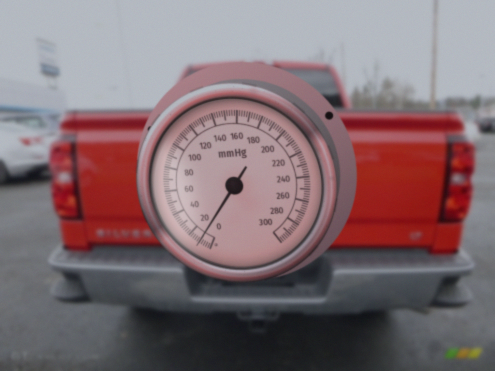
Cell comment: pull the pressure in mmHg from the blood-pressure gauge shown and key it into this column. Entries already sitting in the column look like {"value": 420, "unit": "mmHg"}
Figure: {"value": 10, "unit": "mmHg"}
